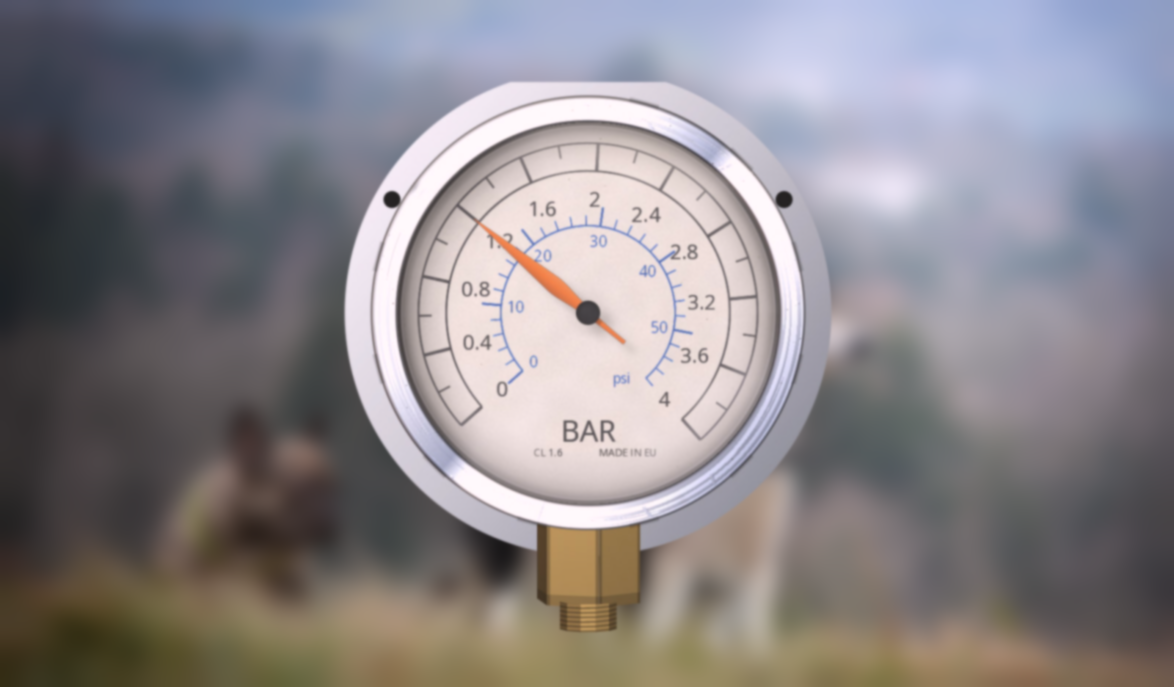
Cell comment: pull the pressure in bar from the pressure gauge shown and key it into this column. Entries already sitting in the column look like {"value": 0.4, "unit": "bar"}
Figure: {"value": 1.2, "unit": "bar"}
